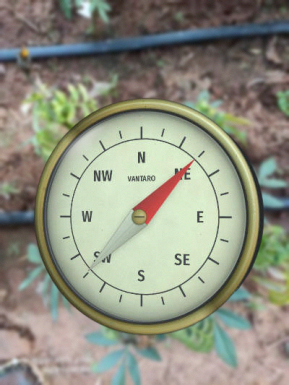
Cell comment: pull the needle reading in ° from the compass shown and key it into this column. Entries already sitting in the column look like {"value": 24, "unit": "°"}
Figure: {"value": 45, "unit": "°"}
